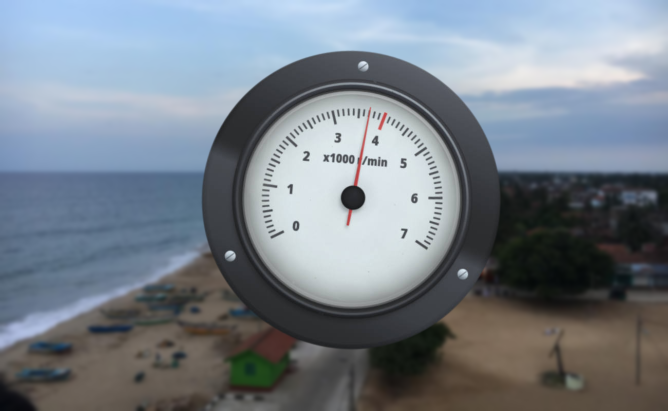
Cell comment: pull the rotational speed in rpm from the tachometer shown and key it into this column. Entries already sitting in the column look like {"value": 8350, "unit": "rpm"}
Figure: {"value": 3700, "unit": "rpm"}
